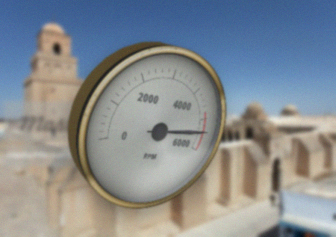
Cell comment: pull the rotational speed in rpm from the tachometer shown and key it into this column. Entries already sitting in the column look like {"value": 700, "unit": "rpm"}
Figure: {"value": 5400, "unit": "rpm"}
